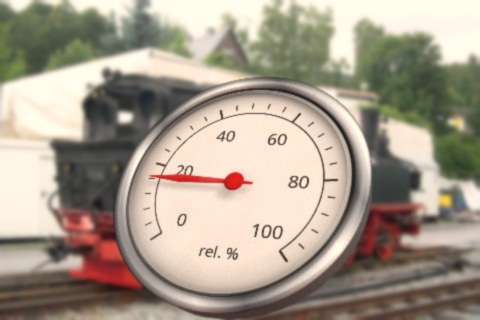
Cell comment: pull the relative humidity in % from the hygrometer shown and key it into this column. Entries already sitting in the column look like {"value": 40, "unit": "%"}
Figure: {"value": 16, "unit": "%"}
